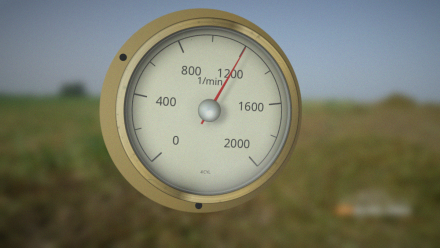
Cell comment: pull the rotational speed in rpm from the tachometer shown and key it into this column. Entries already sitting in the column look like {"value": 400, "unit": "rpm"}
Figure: {"value": 1200, "unit": "rpm"}
